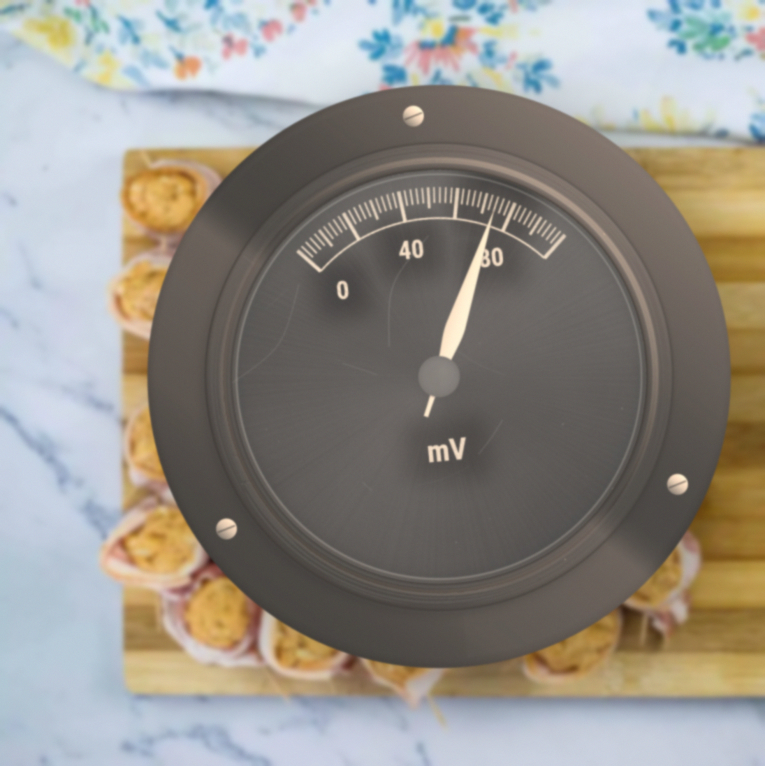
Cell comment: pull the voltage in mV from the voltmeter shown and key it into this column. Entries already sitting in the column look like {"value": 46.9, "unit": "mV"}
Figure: {"value": 74, "unit": "mV"}
